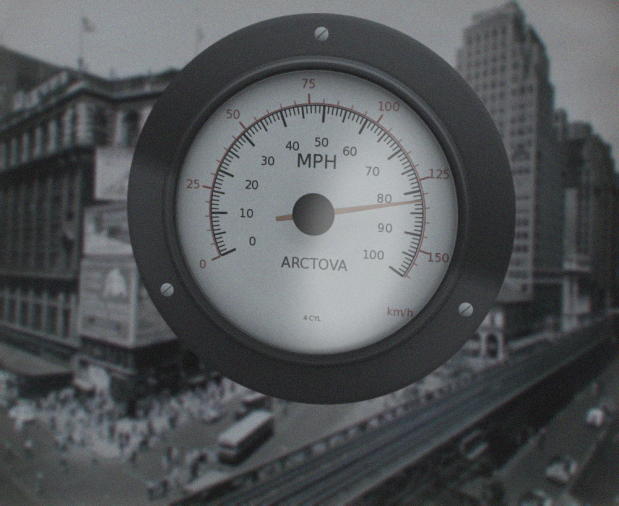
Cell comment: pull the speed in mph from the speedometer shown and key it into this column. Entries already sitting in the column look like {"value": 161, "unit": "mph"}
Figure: {"value": 82, "unit": "mph"}
